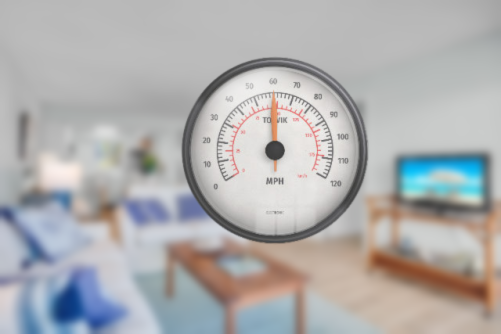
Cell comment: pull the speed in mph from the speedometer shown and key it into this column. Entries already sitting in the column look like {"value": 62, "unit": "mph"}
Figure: {"value": 60, "unit": "mph"}
